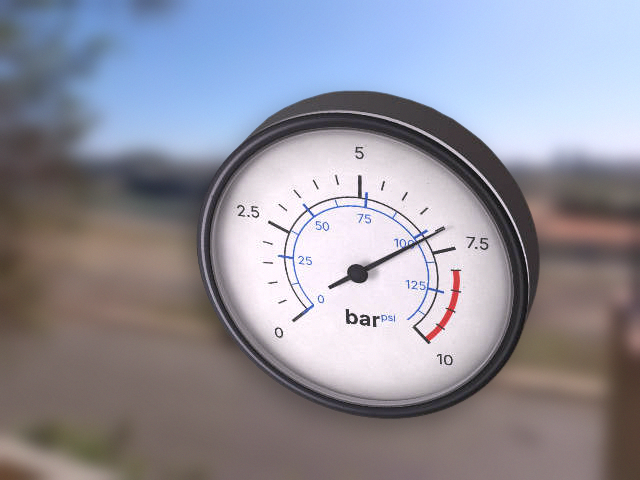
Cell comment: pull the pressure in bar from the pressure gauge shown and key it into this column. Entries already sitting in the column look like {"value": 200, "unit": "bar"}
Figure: {"value": 7, "unit": "bar"}
